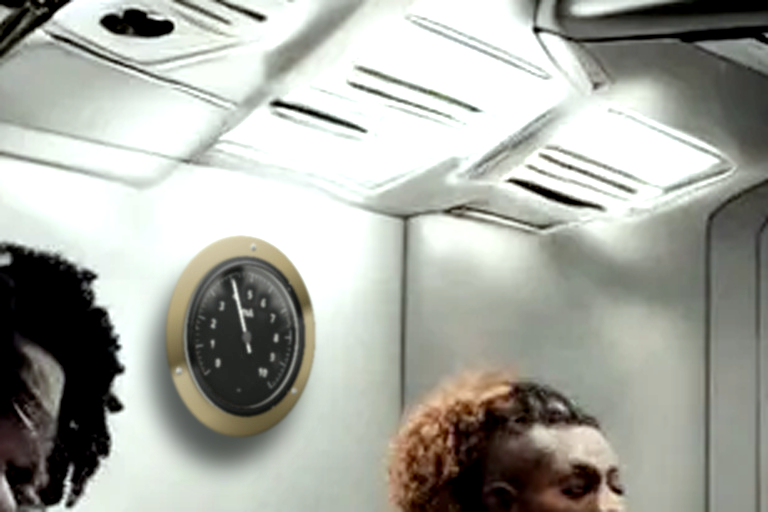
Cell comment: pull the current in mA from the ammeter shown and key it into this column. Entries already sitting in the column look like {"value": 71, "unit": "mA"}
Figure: {"value": 4, "unit": "mA"}
